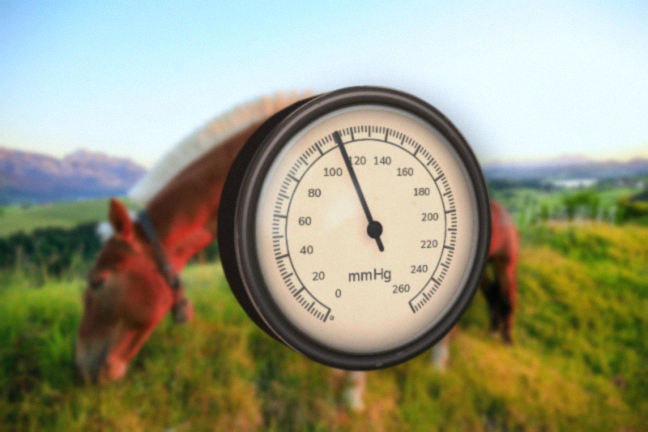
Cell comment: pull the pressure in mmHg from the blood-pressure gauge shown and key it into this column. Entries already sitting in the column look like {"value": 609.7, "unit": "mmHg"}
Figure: {"value": 110, "unit": "mmHg"}
